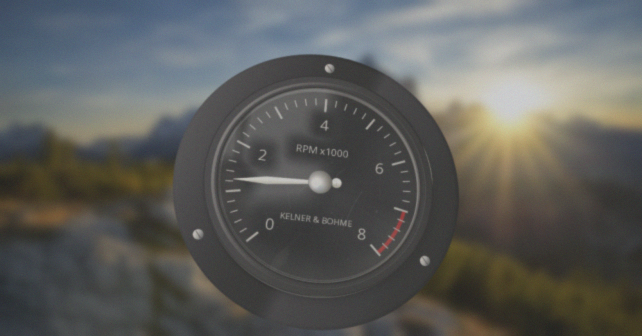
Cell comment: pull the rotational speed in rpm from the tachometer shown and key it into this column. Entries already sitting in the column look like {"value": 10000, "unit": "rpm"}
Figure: {"value": 1200, "unit": "rpm"}
